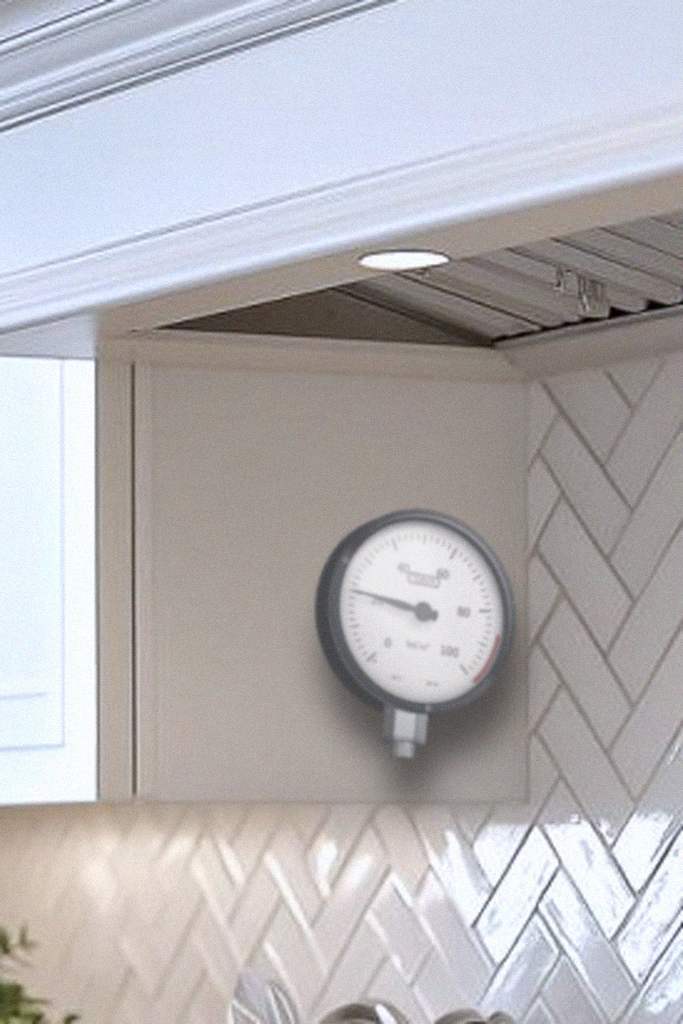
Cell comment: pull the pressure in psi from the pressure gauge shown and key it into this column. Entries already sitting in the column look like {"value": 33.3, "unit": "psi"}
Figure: {"value": 20, "unit": "psi"}
